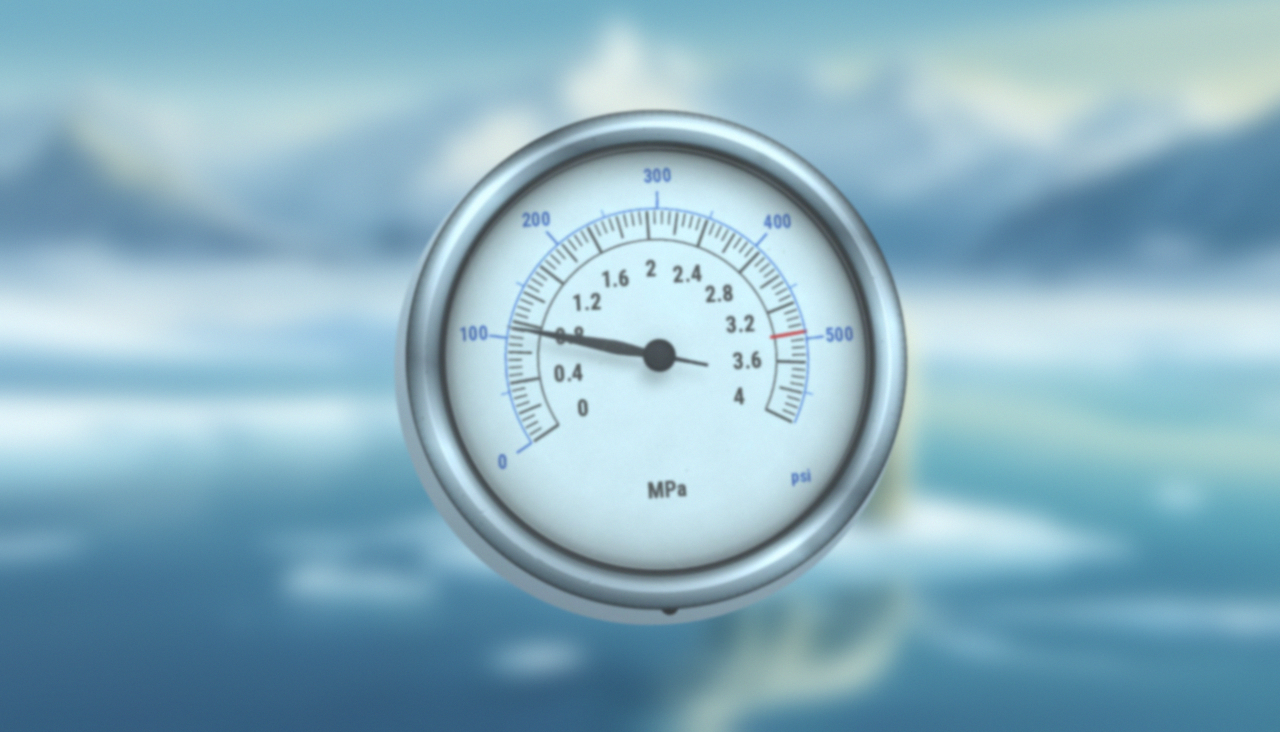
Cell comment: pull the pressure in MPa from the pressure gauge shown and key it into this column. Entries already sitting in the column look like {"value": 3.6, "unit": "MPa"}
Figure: {"value": 0.75, "unit": "MPa"}
